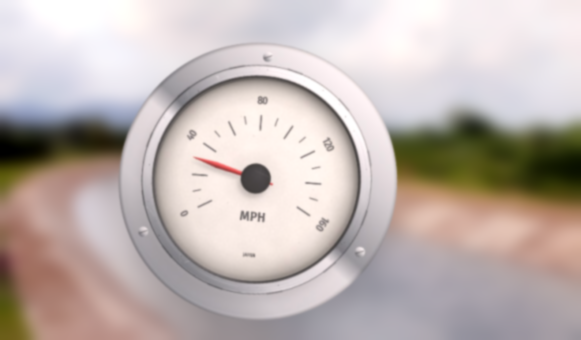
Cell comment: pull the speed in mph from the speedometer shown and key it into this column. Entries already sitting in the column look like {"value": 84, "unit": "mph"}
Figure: {"value": 30, "unit": "mph"}
